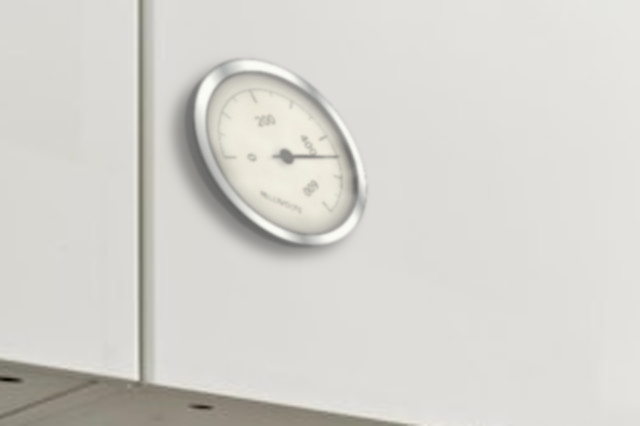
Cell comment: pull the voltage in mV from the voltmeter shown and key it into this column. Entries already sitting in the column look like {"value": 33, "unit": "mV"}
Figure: {"value": 450, "unit": "mV"}
